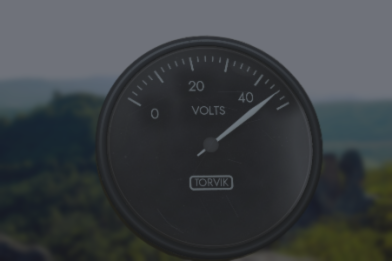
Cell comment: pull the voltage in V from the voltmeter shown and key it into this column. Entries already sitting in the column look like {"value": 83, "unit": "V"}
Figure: {"value": 46, "unit": "V"}
